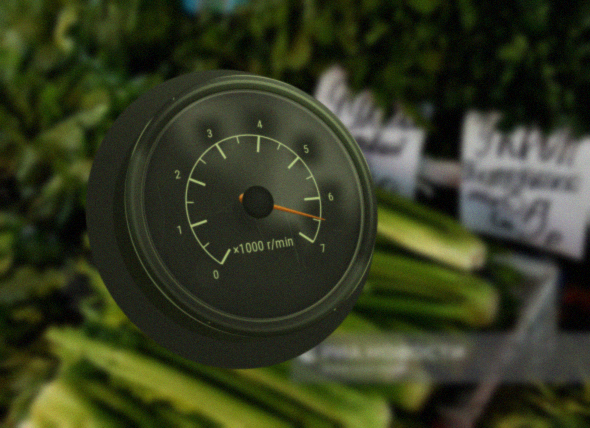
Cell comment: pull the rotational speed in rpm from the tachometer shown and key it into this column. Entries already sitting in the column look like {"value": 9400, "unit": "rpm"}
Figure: {"value": 6500, "unit": "rpm"}
